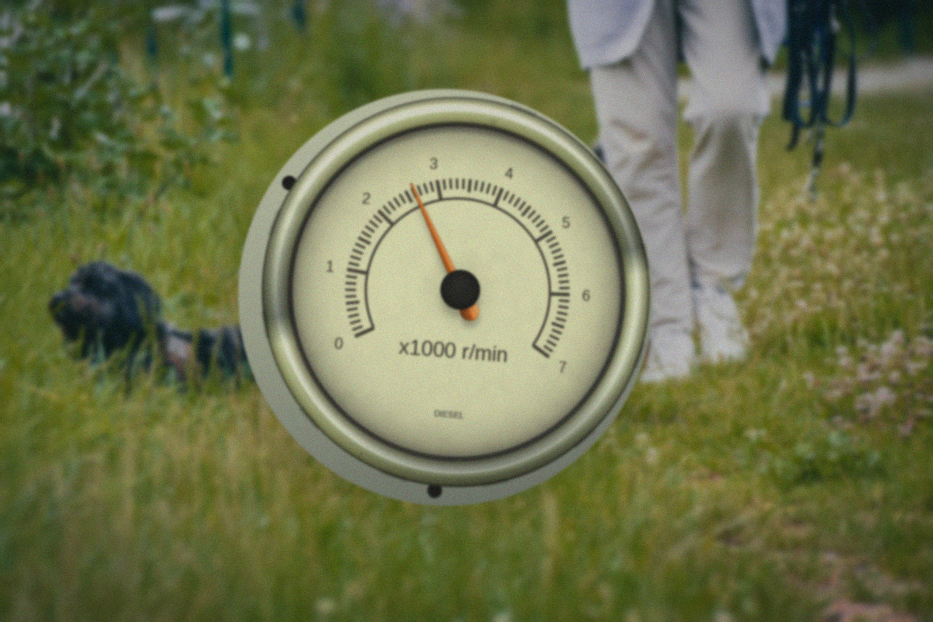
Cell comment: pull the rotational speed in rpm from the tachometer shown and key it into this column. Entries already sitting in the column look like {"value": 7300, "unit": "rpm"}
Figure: {"value": 2600, "unit": "rpm"}
